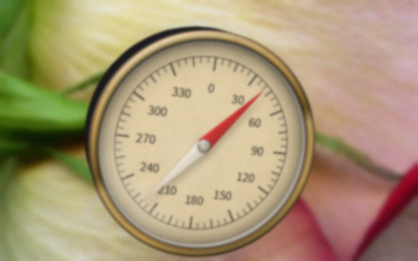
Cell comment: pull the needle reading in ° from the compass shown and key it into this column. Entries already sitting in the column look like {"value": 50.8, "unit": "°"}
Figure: {"value": 40, "unit": "°"}
